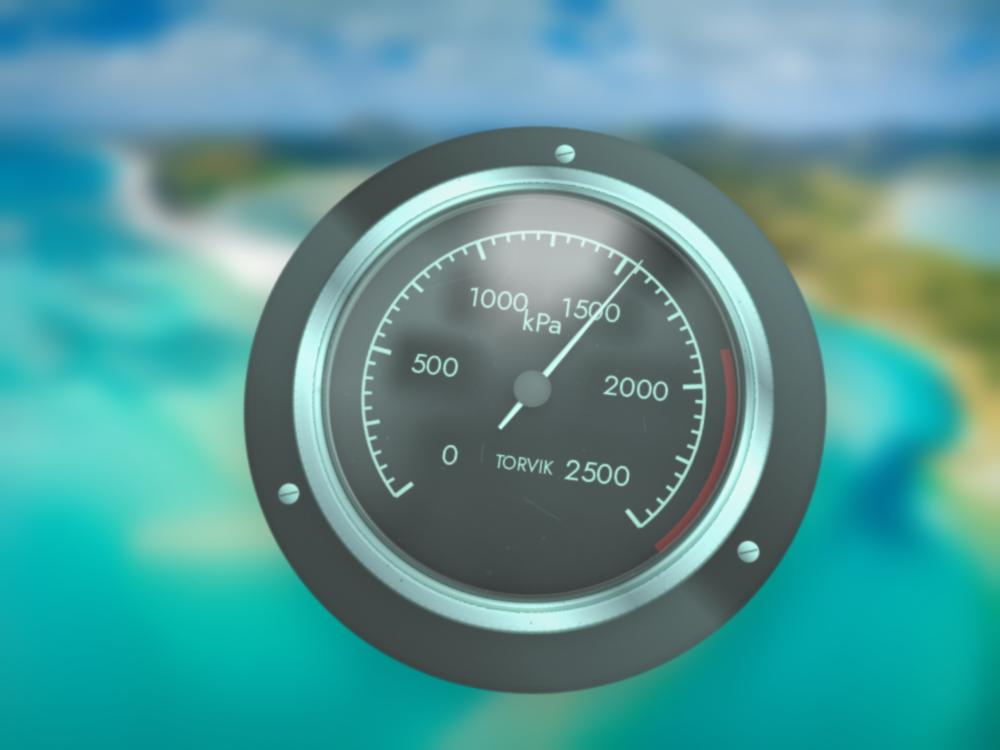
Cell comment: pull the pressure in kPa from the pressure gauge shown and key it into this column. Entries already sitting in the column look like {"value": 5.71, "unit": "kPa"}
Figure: {"value": 1550, "unit": "kPa"}
